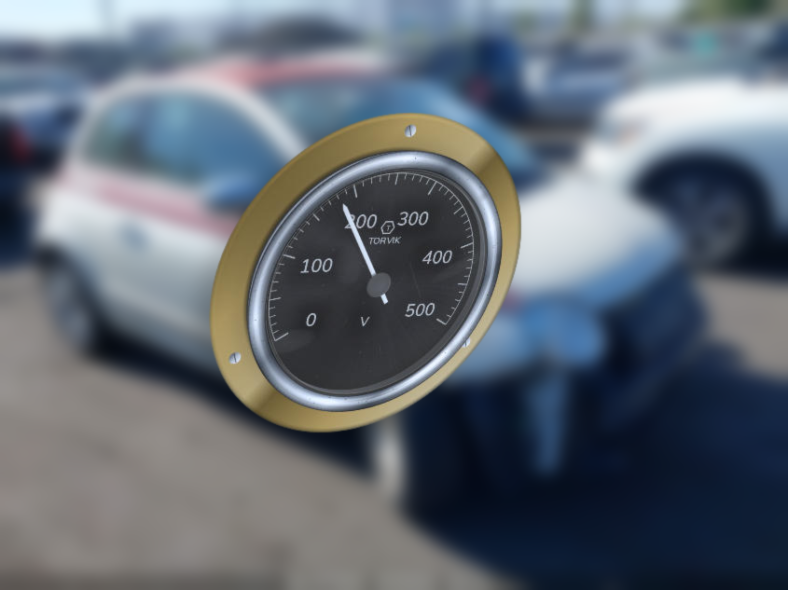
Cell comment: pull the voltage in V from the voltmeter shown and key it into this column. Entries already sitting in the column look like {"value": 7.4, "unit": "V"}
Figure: {"value": 180, "unit": "V"}
